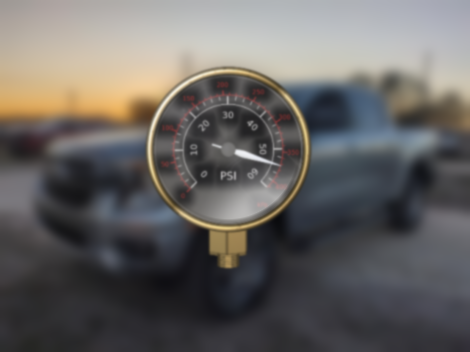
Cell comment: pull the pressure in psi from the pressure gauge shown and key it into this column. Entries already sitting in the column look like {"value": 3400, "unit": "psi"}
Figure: {"value": 54, "unit": "psi"}
